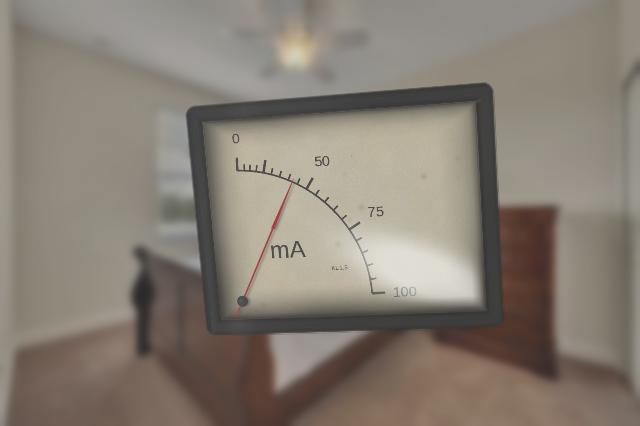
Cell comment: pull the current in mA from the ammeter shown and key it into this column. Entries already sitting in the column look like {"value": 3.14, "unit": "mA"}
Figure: {"value": 42.5, "unit": "mA"}
